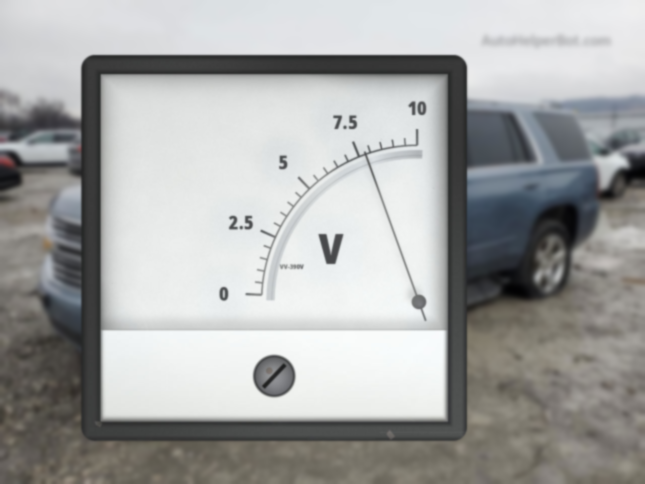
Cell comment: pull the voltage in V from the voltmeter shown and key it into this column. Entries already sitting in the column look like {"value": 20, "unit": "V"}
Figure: {"value": 7.75, "unit": "V"}
